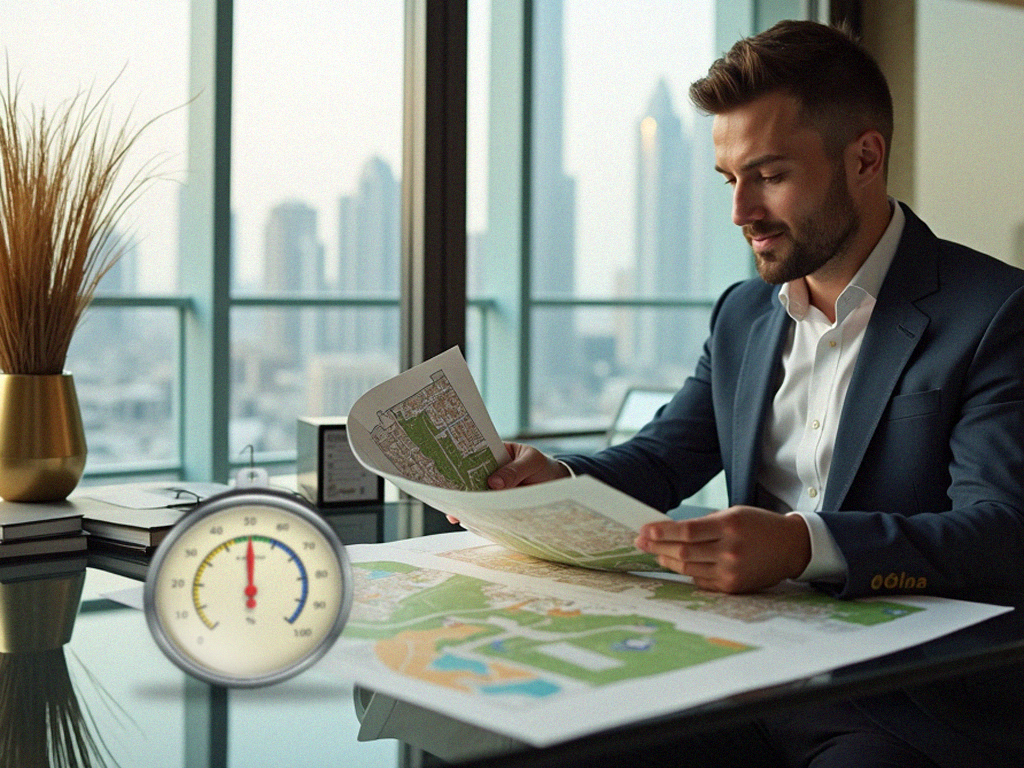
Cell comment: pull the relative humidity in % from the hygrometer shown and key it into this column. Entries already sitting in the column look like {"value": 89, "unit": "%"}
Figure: {"value": 50, "unit": "%"}
